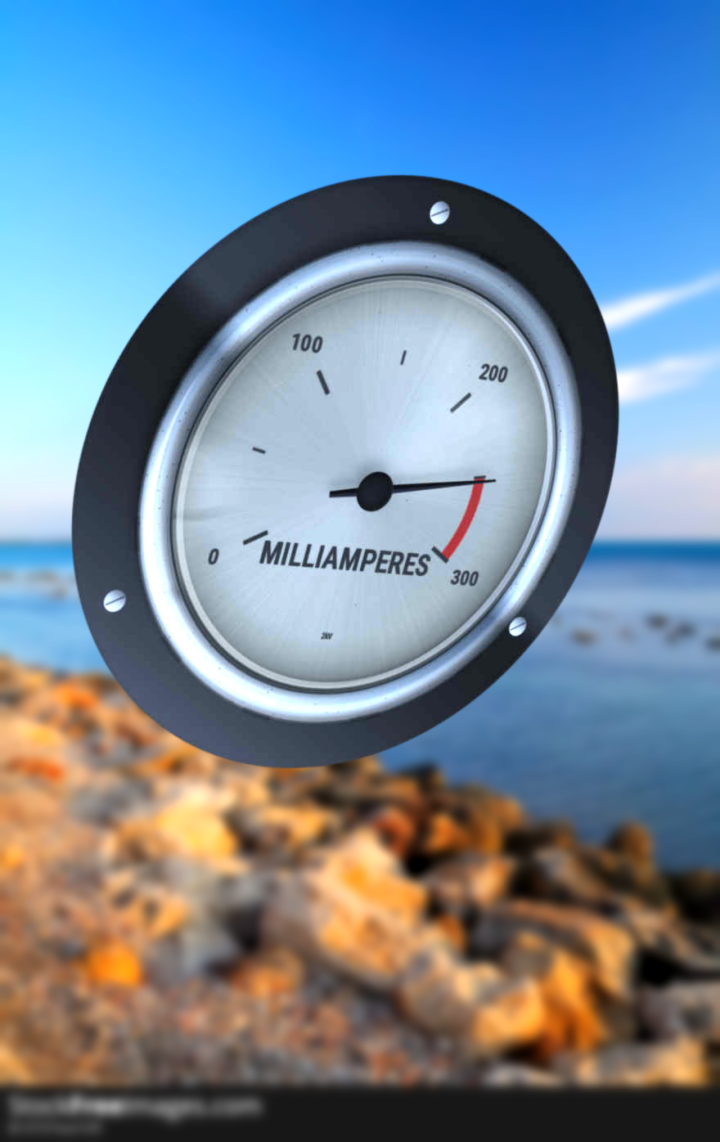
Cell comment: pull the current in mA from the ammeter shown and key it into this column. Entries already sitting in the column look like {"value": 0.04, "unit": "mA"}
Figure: {"value": 250, "unit": "mA"}
